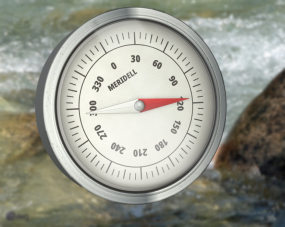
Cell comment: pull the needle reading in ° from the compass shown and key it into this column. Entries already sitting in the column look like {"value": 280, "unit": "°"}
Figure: {"value": 115, "unit": "°"}
